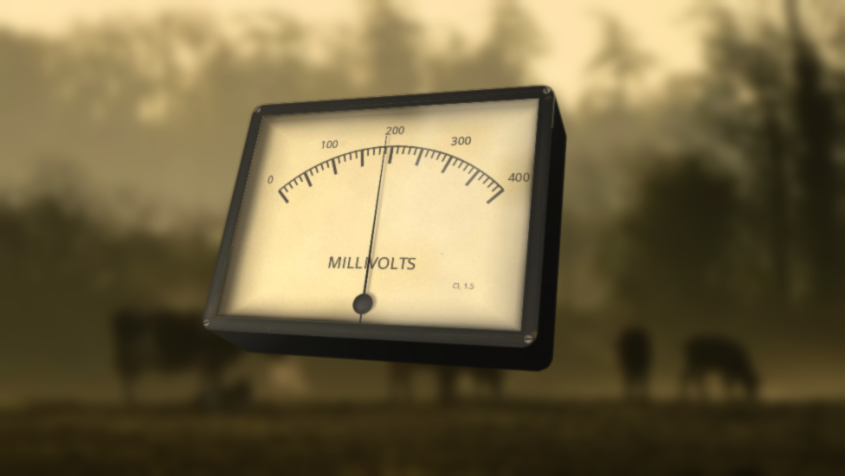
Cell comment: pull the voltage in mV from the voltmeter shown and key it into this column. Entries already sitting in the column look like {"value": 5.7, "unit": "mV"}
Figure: {"value": 190, "unit": "mV"}
